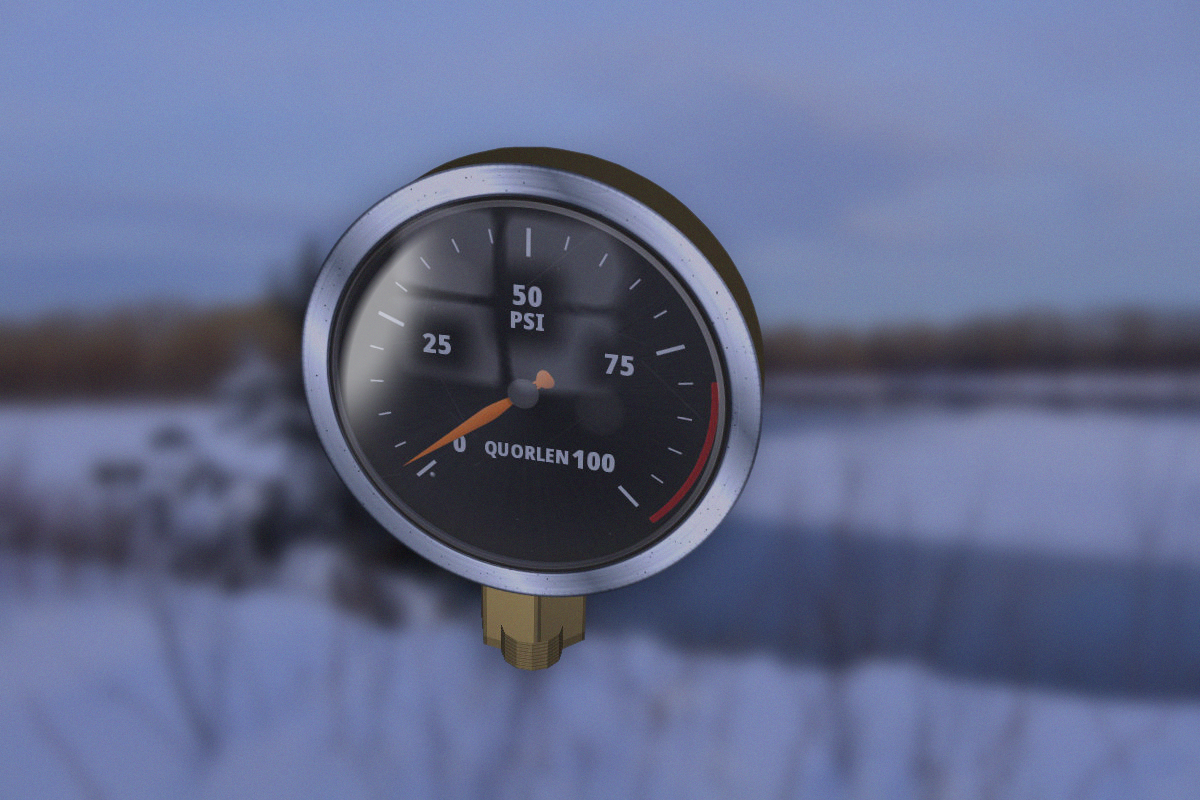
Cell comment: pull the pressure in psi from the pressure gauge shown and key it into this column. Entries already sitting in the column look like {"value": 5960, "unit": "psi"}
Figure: {"value": 2.5, "unit": "psi"}
